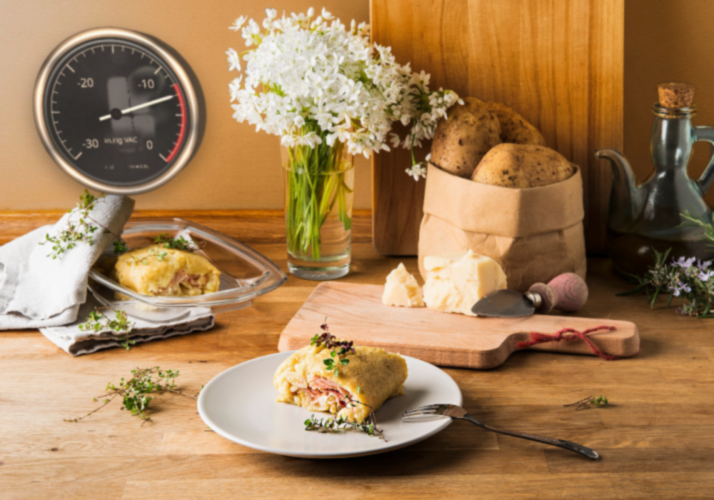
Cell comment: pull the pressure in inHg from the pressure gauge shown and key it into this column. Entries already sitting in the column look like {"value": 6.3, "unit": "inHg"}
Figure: {"value": -7, "unit": "inHg"}
